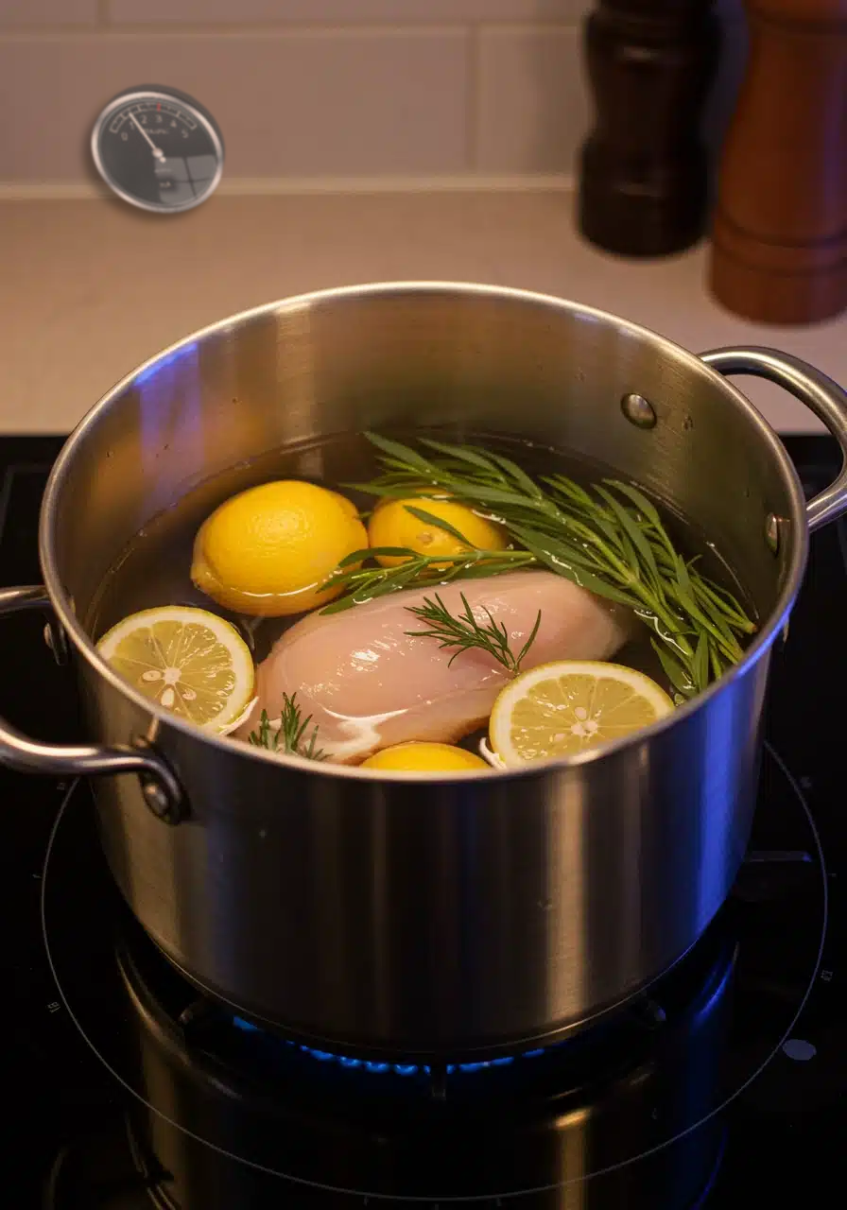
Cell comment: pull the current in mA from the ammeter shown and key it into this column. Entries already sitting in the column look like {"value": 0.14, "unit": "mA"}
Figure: {"value": 1.5, "unit": "mA"}
